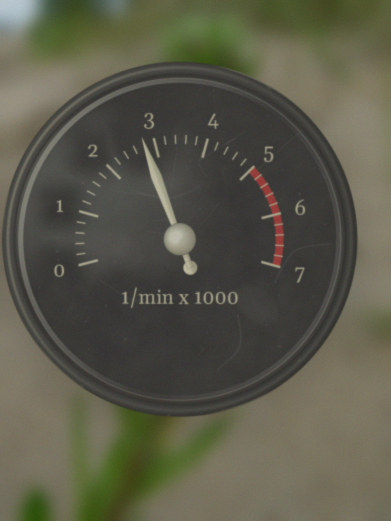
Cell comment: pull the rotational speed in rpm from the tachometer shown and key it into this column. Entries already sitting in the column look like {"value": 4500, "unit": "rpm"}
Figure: {"value": 2800, "unit": "rpm"}
